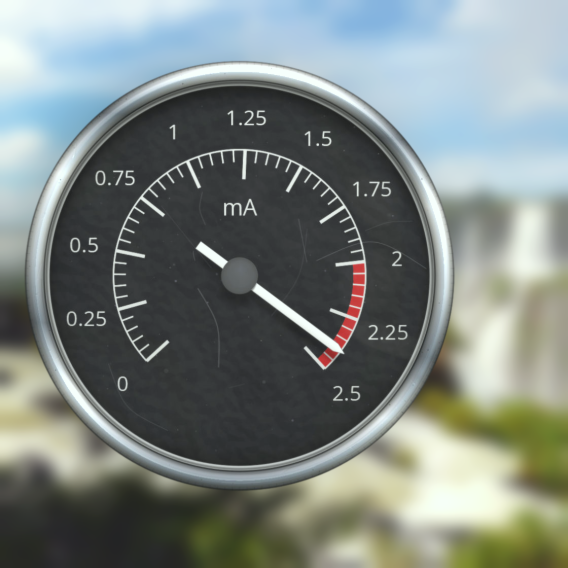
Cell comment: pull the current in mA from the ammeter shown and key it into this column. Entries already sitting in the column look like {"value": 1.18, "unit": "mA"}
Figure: {"value": 2.4, "unit": "mA"}
